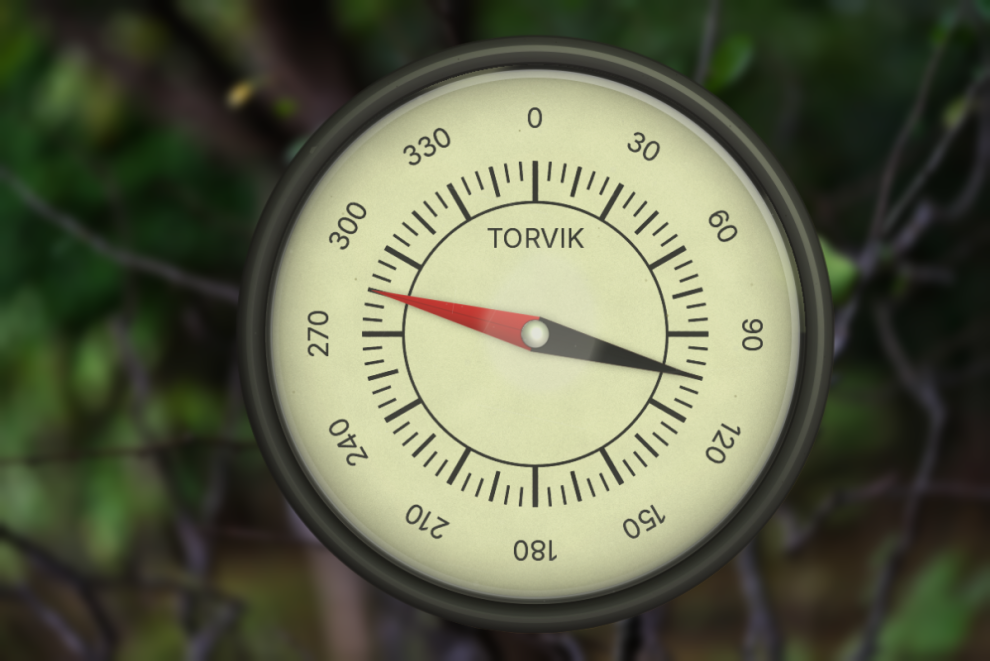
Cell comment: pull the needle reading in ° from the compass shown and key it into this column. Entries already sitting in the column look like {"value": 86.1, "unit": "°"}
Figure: {"value": 285, "unit": "°"}
